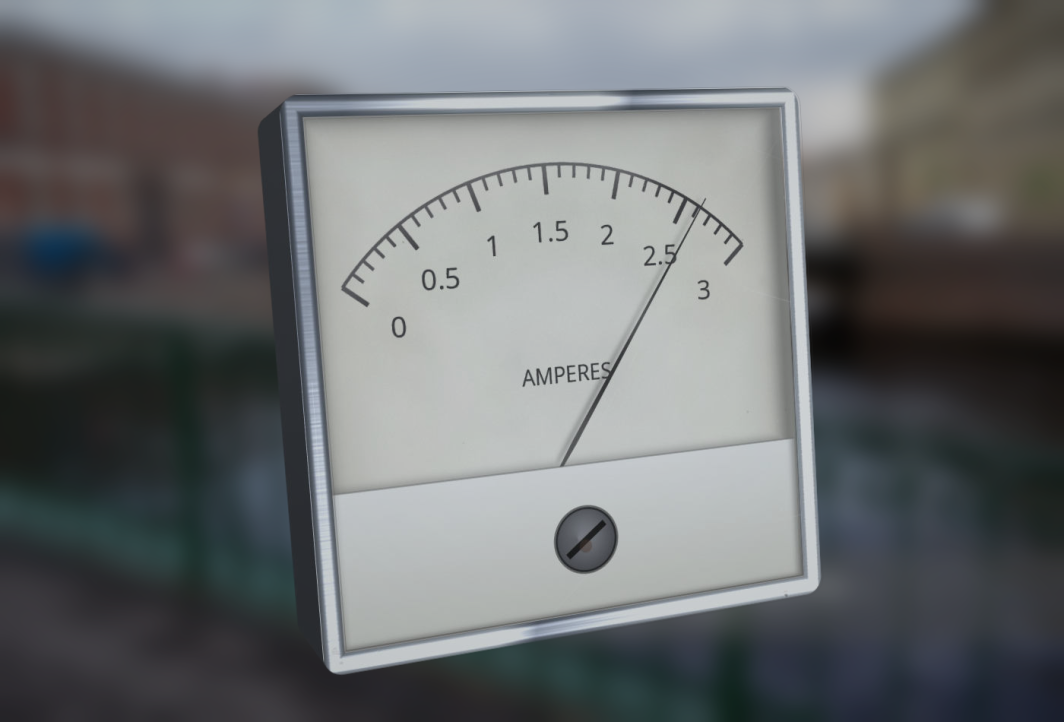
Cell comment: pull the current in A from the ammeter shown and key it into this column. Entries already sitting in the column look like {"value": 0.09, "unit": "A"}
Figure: {"value": 2.6, "unit": "A"}
